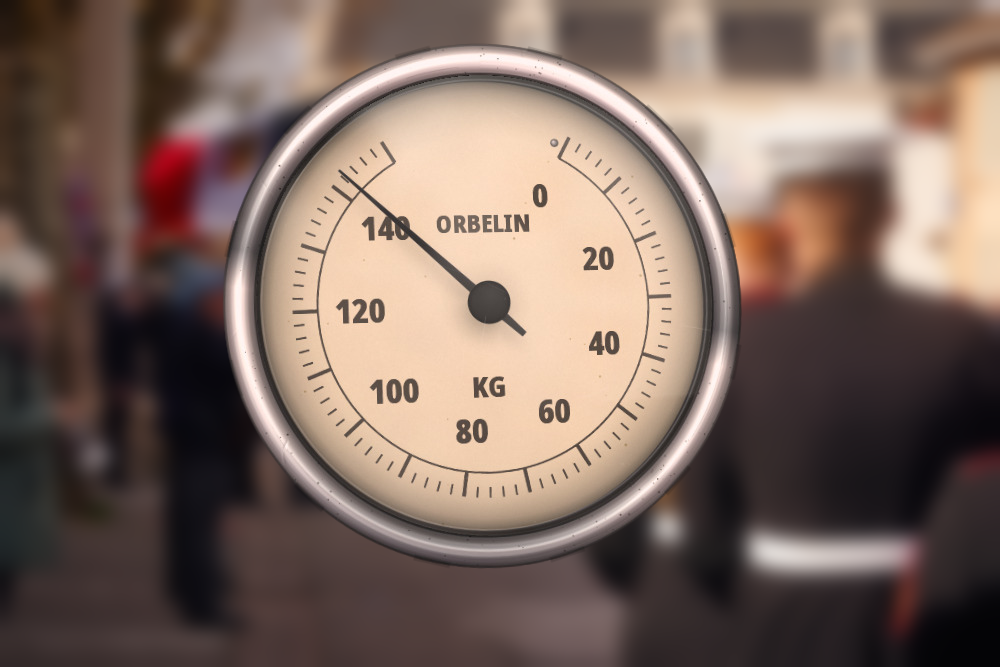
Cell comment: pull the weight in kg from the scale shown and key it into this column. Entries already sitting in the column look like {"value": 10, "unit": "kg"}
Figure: {"value": 142, "unit": "kg"}
